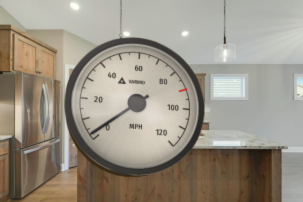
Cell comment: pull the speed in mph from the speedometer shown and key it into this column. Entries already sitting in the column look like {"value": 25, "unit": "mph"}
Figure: {"value": 2.5, "unit": "mph"}
